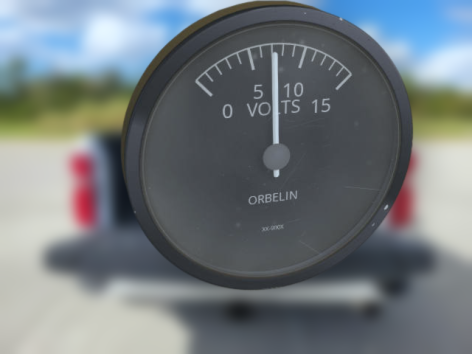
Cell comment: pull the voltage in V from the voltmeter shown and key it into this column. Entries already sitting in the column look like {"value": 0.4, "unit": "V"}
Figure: {"value": 7, "unit": "V"}
